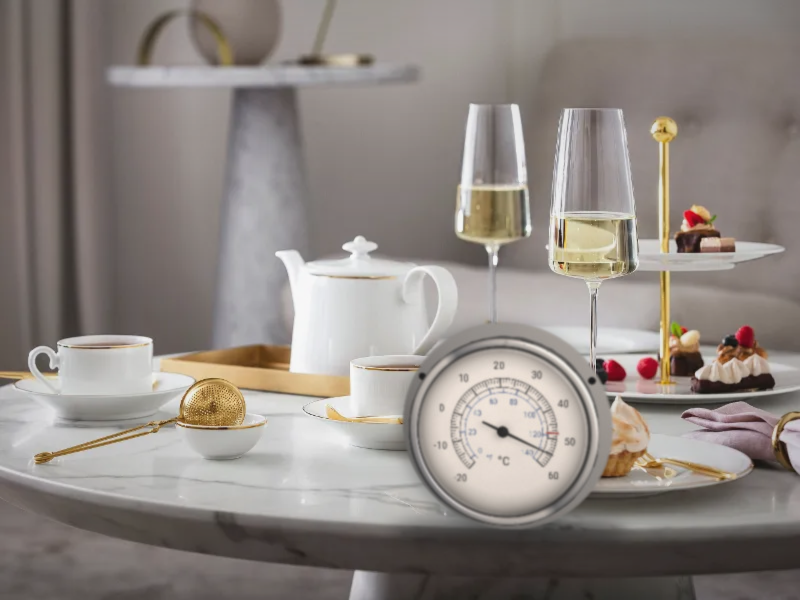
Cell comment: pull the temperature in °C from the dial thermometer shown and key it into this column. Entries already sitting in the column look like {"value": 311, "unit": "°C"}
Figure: {"value": 55, "unit": "°C"}
